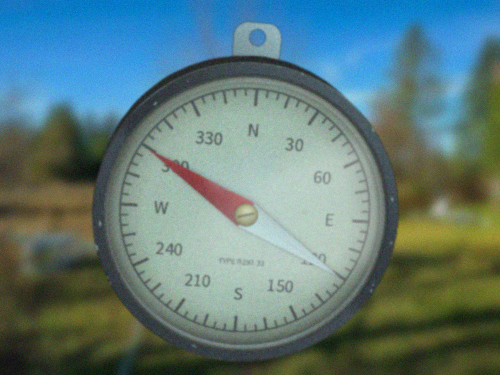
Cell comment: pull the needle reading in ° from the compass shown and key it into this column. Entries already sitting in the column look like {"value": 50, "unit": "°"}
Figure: {"value": 300, "unit": "°"}
